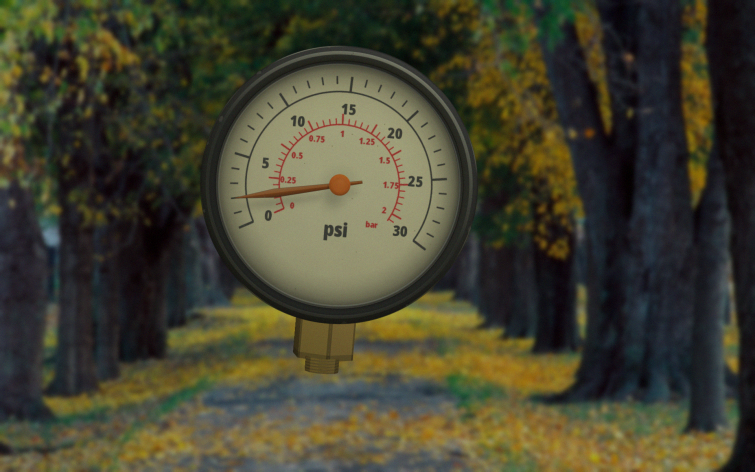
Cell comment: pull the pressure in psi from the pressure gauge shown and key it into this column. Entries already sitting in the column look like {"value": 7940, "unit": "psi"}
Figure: {"value": 2, "unit": "psi"}
